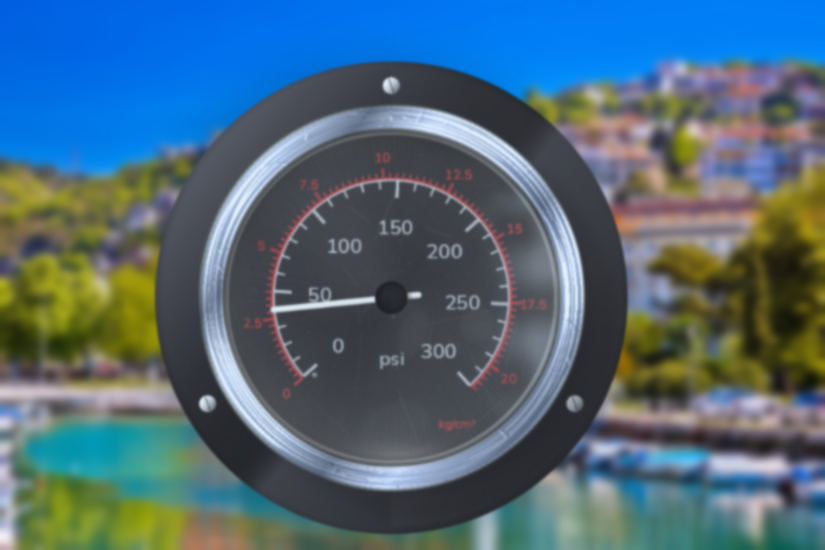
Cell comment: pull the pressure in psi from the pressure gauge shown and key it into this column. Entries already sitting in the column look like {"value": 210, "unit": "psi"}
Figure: {"value": 40, "unit": "psi"}
